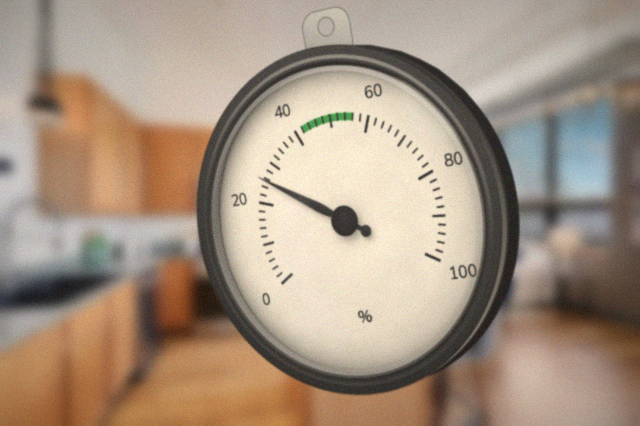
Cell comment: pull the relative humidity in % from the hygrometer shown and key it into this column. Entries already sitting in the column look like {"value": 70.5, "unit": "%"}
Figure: {"value": 26, "unit": "%"}
